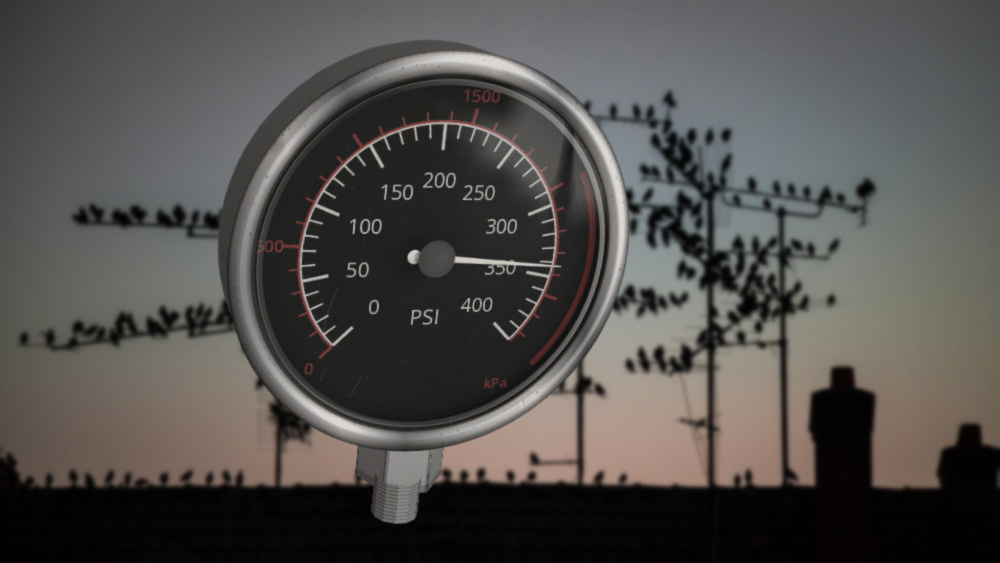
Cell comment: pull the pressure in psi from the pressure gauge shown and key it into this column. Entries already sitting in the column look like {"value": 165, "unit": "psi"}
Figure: {"value": 340, "unit": "psi"}
